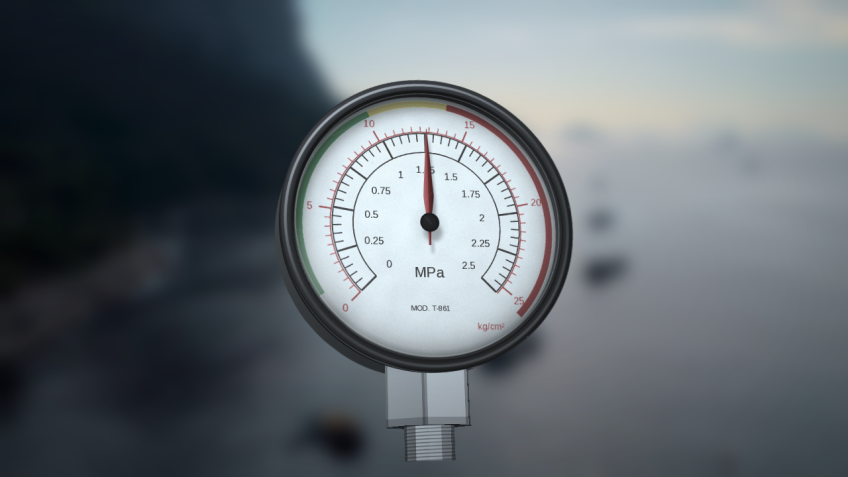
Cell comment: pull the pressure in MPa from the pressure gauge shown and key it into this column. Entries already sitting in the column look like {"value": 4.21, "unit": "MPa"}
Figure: {"value": 1.25, "unit": "MPa"}
